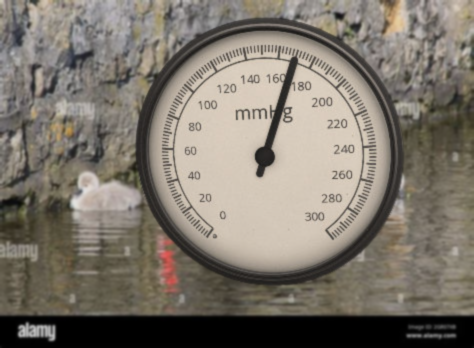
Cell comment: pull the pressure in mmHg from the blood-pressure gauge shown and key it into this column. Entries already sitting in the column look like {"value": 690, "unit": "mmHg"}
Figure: {"value": 170, "unit": "mmHg"}
